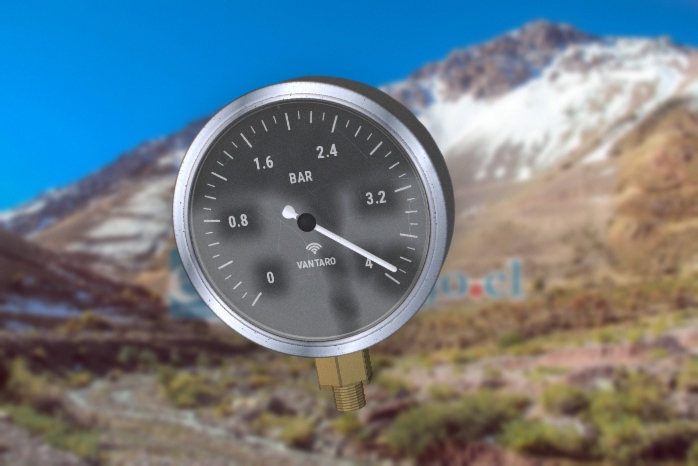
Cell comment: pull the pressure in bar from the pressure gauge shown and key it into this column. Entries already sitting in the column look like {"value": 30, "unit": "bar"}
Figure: {"value": 3.9, "unit": "bar"}
